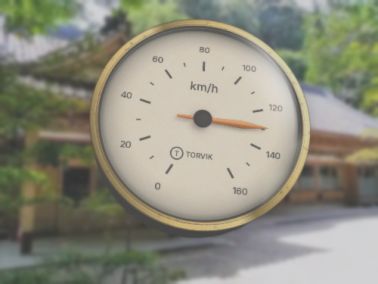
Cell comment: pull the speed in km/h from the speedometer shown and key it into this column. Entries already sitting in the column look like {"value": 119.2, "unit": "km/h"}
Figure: {"value": 130, "unit": "km/h"}
